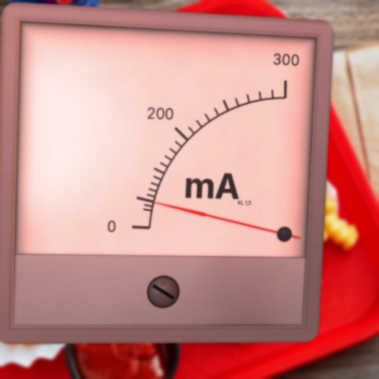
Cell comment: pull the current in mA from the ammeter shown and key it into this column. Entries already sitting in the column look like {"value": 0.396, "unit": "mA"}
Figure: {"value": 100, "unit": "mA"}
